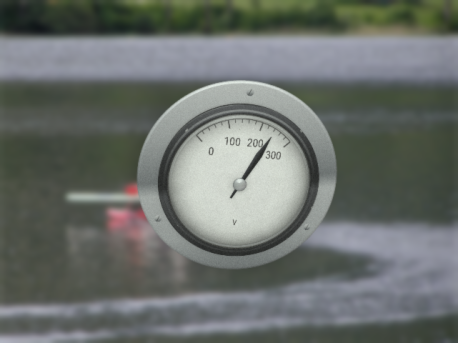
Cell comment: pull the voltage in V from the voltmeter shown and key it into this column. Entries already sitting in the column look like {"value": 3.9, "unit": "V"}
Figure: {"value": 240, "unit": "V"}
